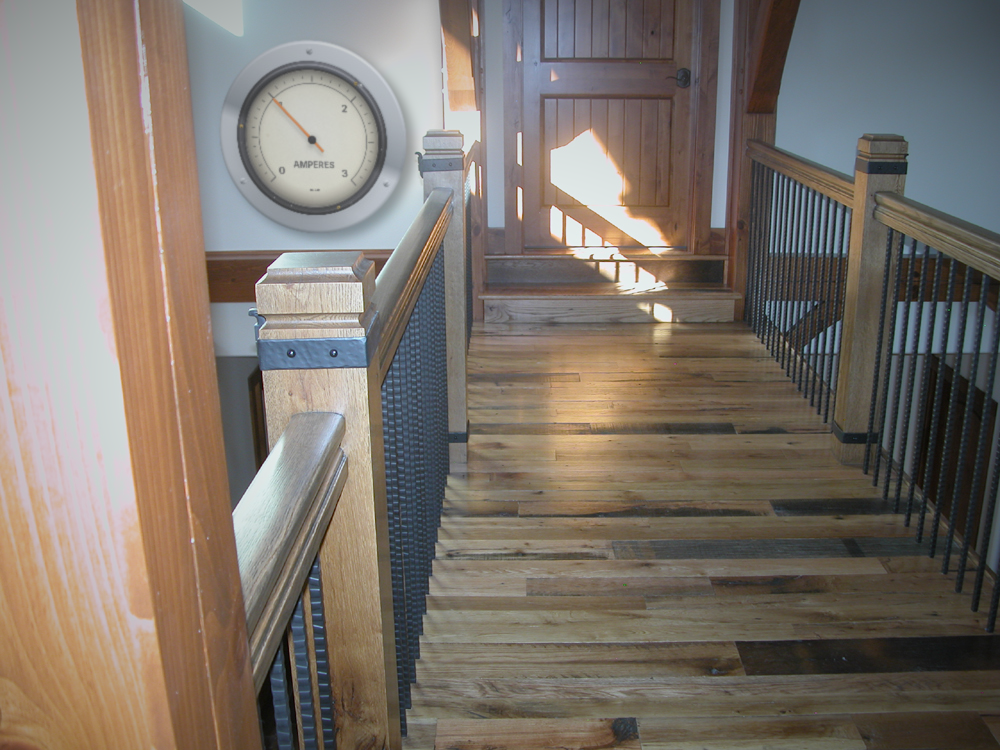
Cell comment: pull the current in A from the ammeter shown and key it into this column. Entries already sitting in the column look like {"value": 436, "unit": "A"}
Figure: {"value": 1, "unit": "A"}
